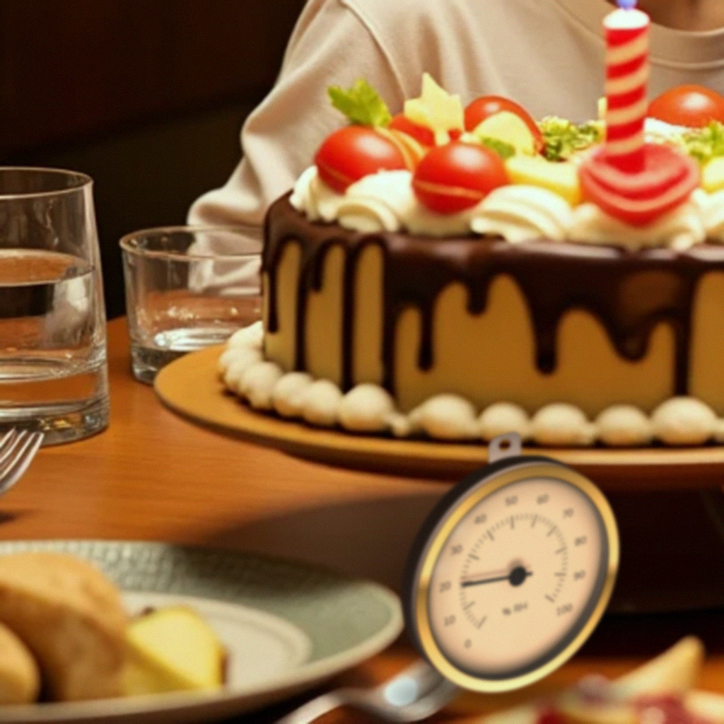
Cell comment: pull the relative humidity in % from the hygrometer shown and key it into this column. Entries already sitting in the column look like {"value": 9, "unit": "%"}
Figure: {"value": 20, "unit": "%"}
